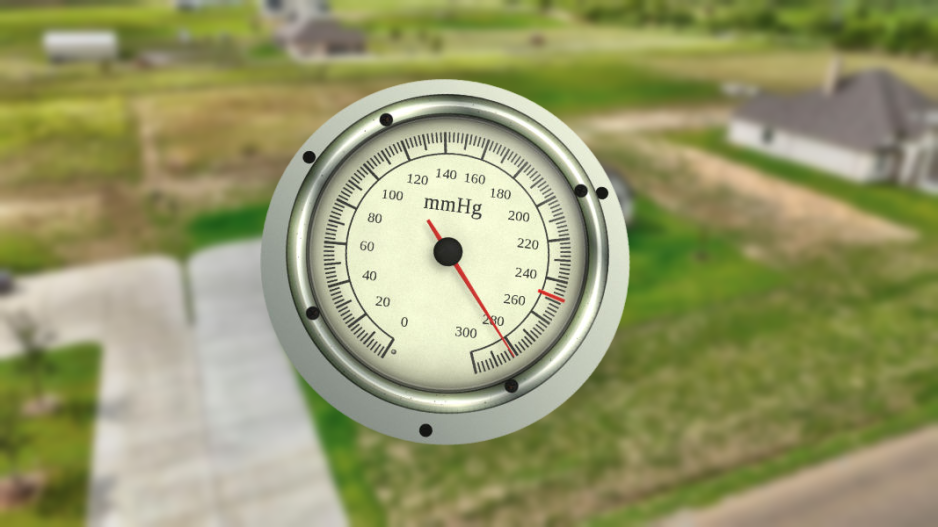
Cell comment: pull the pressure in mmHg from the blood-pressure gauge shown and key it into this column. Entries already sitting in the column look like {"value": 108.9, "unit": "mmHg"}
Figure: {"value": 282, "unit": "mmHg"}
